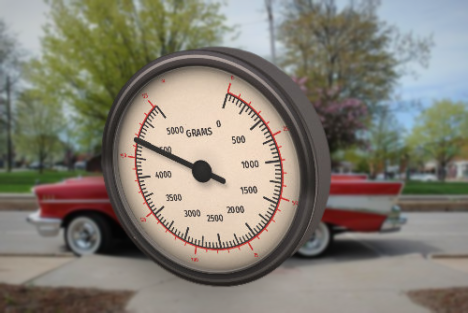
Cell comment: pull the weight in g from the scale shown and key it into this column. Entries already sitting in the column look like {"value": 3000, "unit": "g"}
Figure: {"value": 4500, "unit": "g"}
